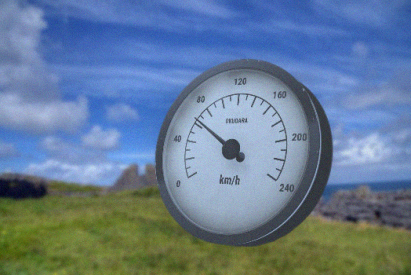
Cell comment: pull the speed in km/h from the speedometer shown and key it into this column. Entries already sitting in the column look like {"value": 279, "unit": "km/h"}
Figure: {"value": 65, "unit": "km/h"}
